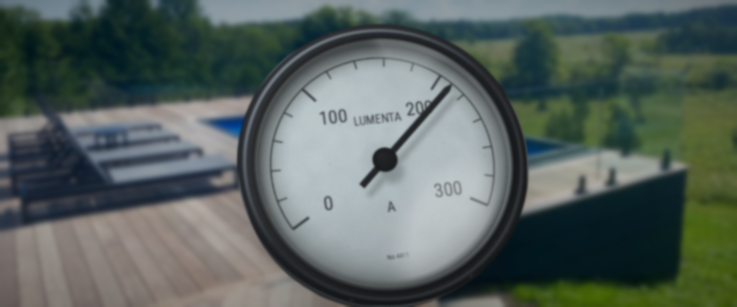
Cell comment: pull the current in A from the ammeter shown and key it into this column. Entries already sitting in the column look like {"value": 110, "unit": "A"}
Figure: {"value": 210, "unit": "A"}
